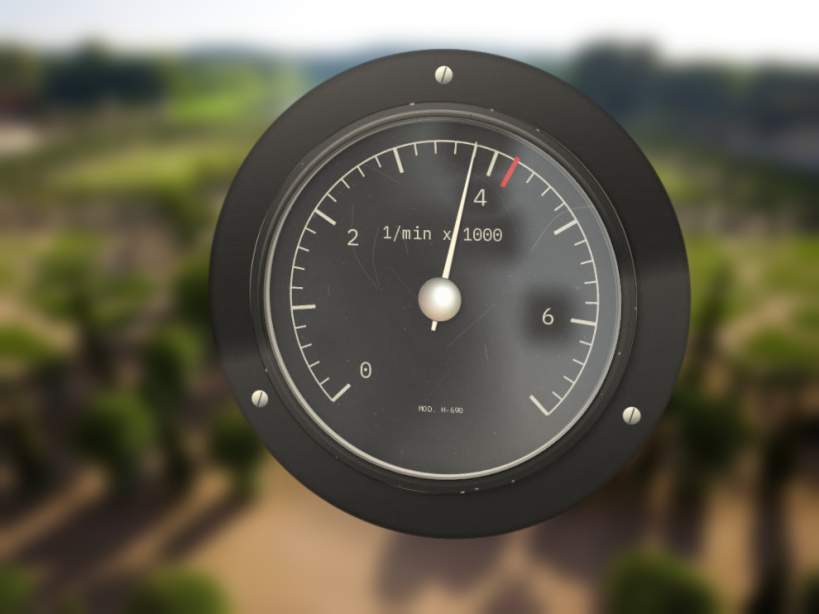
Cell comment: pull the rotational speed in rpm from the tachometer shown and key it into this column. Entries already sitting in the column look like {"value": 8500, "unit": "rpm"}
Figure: {"value": 3800, "unit": "rpm"}
